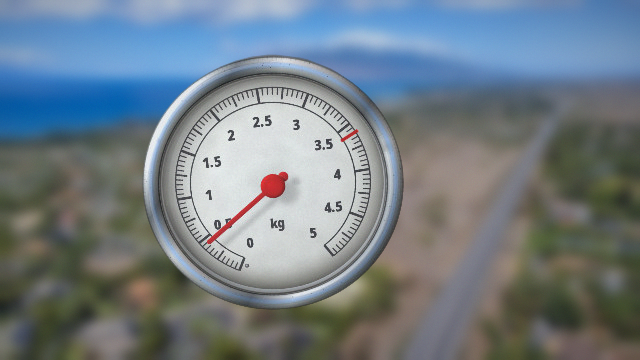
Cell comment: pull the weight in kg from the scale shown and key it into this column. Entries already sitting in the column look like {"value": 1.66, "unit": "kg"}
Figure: {"value": 0.45, "unit": "kg"}
